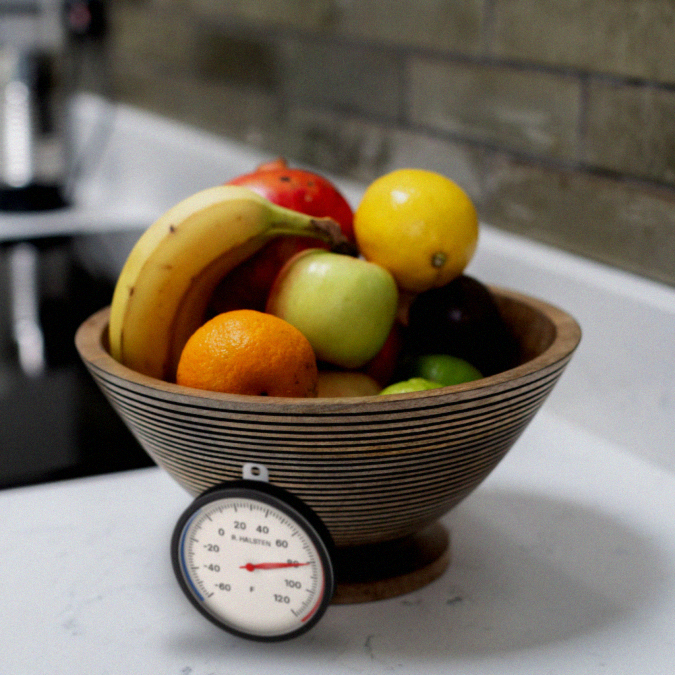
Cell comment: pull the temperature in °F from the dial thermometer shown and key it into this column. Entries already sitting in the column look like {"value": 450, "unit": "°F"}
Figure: {"value": 80, "unit": "°F"}
